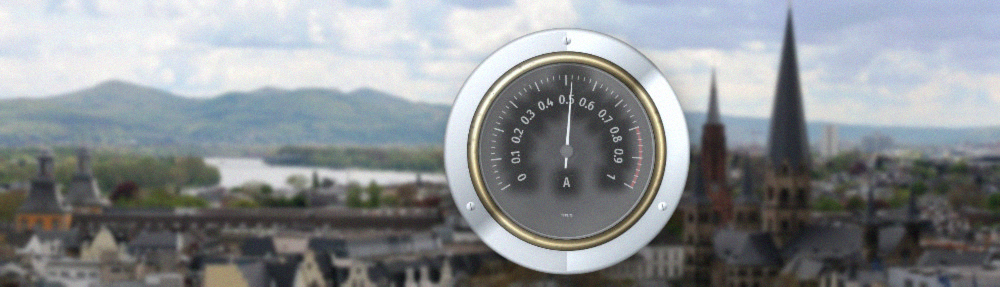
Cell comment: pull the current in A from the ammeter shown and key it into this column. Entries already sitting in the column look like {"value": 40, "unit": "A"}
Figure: {"value": 0.52, "unit": "A"}
